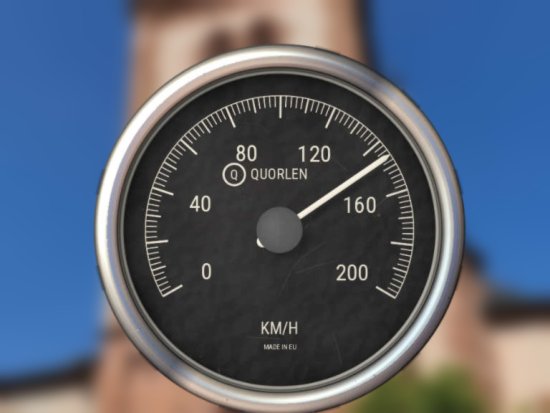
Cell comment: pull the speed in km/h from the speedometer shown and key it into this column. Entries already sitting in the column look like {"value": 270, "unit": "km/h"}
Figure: {"value": 146, "unit": "km/h"}
